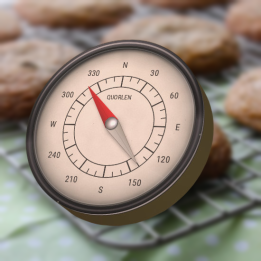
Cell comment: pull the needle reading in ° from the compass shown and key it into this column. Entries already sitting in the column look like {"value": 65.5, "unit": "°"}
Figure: {"value": 320, "unit": "°"}
